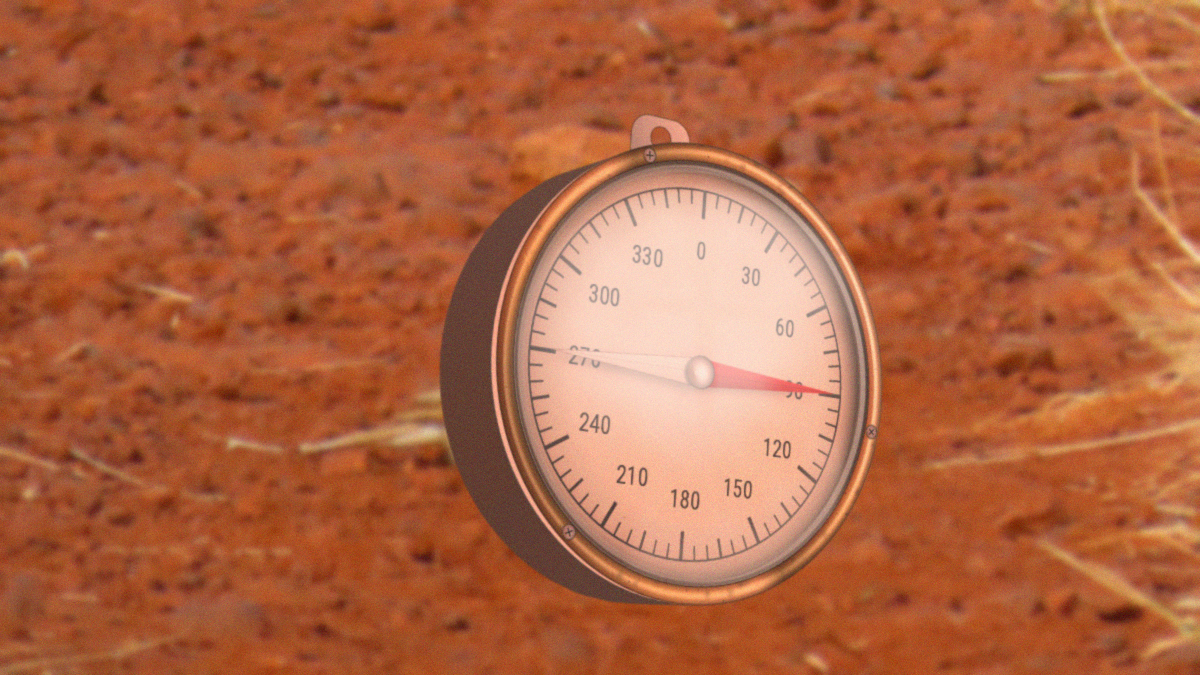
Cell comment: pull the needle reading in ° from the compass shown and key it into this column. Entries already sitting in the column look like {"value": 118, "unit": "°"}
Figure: {"value": 90, "unit": "°"}
